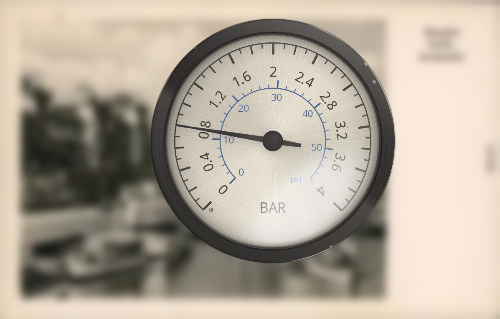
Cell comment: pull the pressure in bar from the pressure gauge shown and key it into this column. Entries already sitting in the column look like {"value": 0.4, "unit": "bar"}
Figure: {"value": 0.8, "unit": "bar"}
